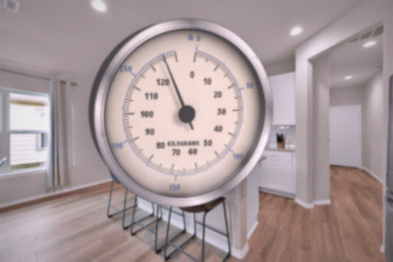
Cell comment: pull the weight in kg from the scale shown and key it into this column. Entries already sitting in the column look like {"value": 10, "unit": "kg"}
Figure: {"value": 125, "unit": "kg"}
